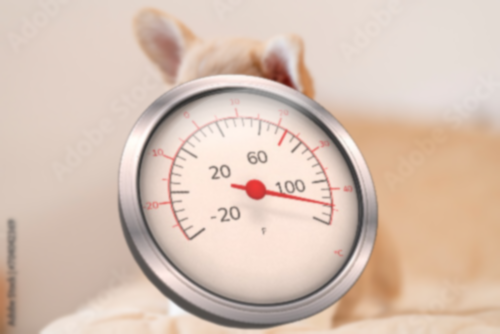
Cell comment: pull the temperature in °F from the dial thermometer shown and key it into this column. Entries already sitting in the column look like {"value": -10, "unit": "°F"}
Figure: {"value": 112, "unit": "°F"}
